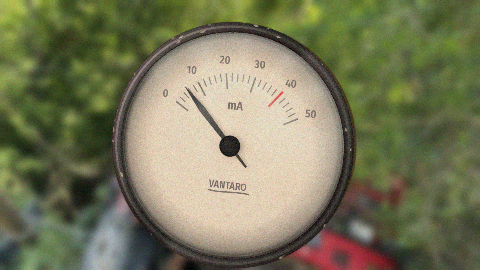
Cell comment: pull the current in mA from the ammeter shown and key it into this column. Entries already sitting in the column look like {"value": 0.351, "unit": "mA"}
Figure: {"value": 6, "unit": "mA"}
